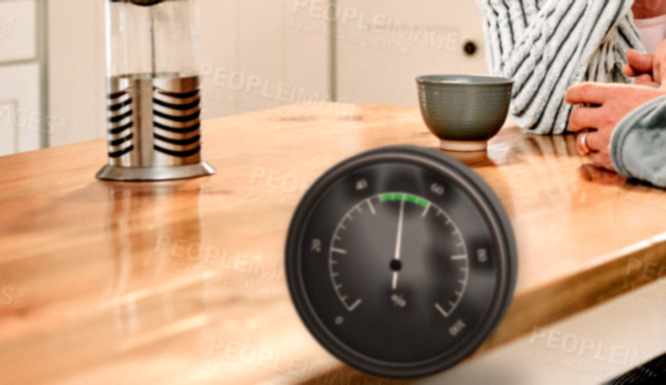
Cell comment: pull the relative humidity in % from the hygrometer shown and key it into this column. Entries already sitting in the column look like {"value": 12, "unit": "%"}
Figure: {"value": 52, "unit": "%"}
